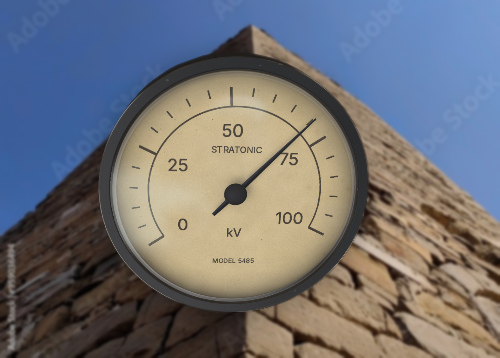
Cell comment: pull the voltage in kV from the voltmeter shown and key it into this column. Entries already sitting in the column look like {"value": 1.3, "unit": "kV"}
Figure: {"value": 70, "unit": "kV"}
